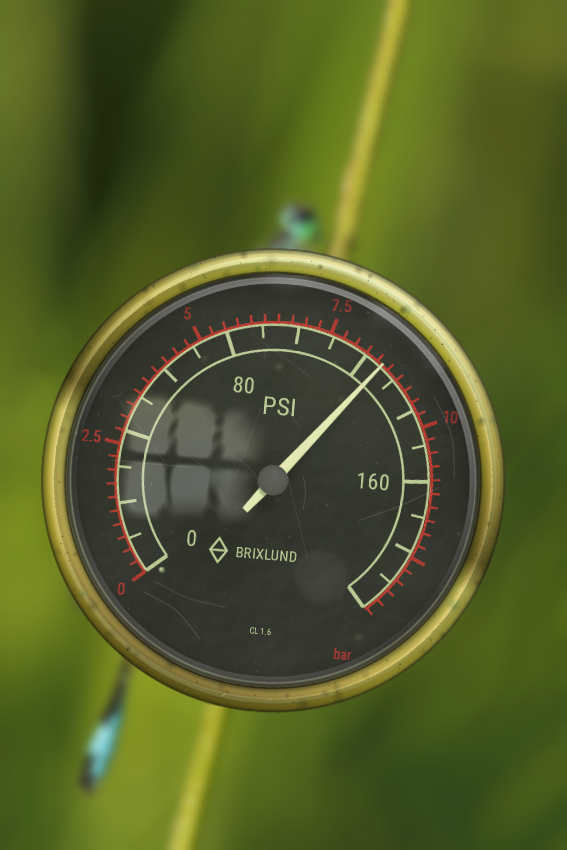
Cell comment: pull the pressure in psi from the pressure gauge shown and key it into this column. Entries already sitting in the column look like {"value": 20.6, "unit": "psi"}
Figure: {"value": 125, "unit": "psi"}
